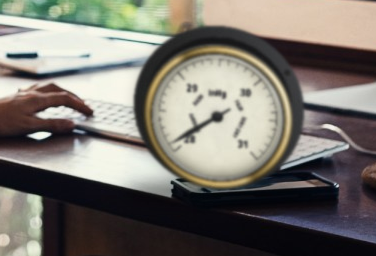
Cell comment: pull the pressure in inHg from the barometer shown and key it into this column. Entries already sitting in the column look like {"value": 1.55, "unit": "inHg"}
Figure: {"value": 28.1, "unit": "inHg"}
